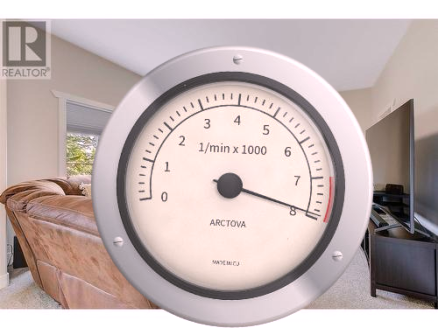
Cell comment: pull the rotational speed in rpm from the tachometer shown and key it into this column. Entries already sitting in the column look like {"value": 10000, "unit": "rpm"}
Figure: {"value": 7900, "unit": "rpm"}
